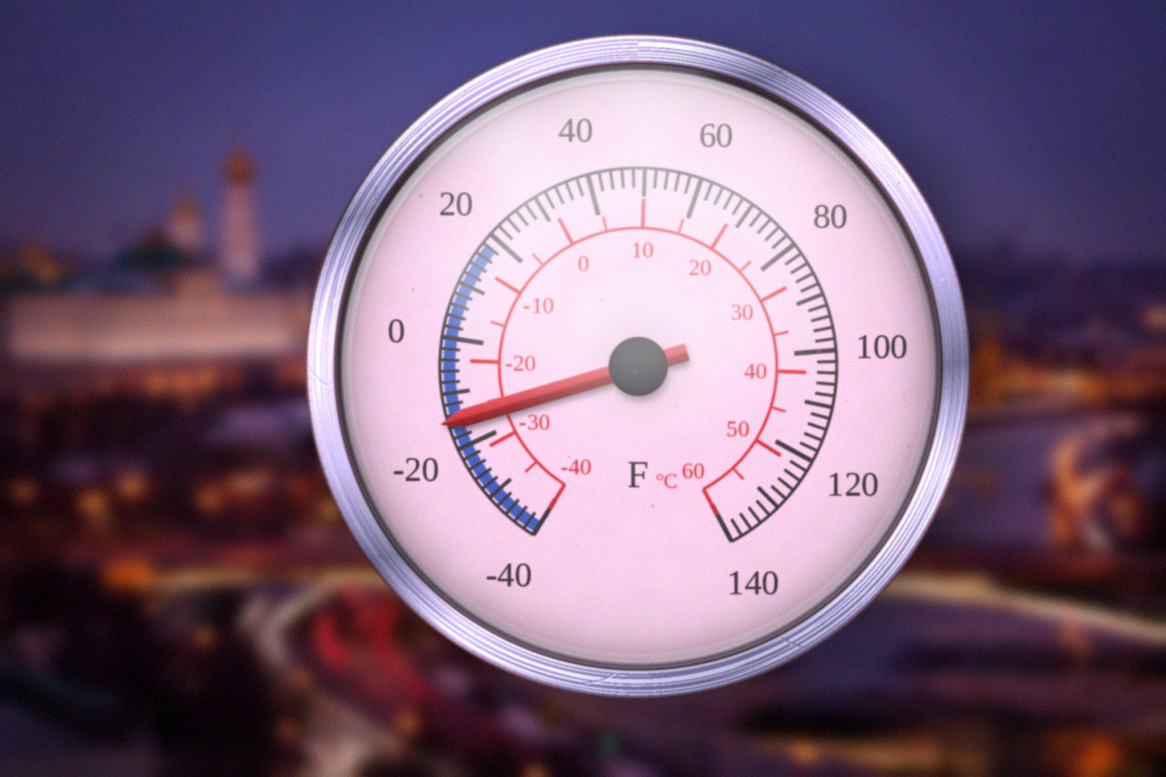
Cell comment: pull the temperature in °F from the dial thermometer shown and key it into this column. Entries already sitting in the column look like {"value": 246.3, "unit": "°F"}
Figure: {"value": -15, "unit": "°F"}
